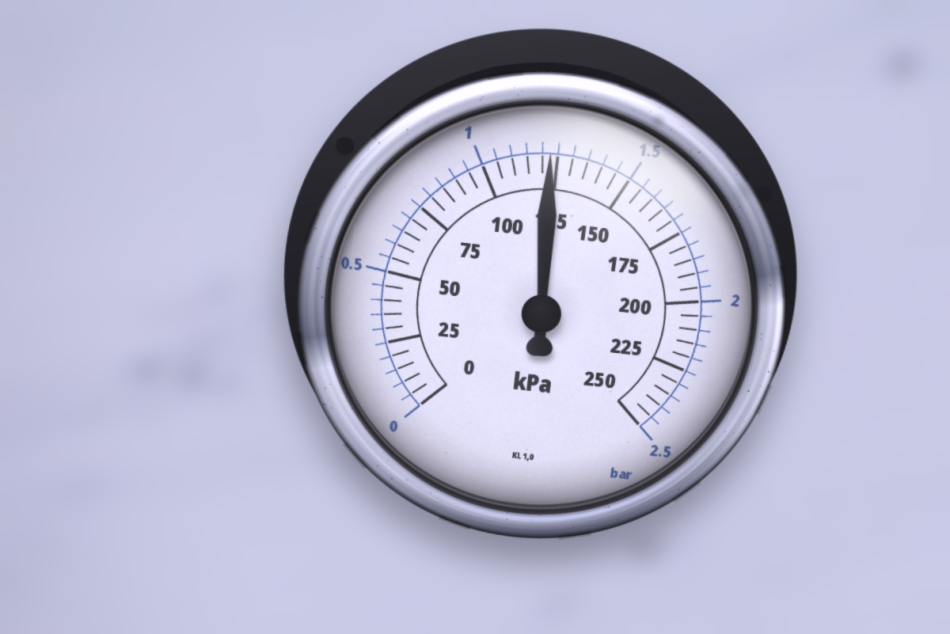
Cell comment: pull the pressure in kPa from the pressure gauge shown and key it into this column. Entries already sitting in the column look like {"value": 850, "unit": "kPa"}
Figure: {"value": 122.5, "unit": "kPa"}
